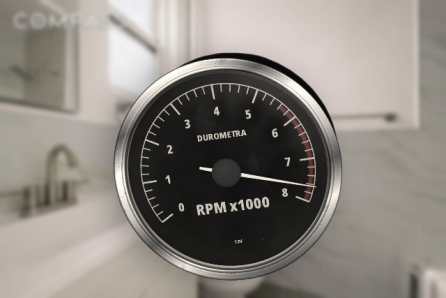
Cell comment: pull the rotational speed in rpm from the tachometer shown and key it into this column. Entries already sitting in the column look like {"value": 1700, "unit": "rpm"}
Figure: {"value": 7600, "unit": "rpm"}
